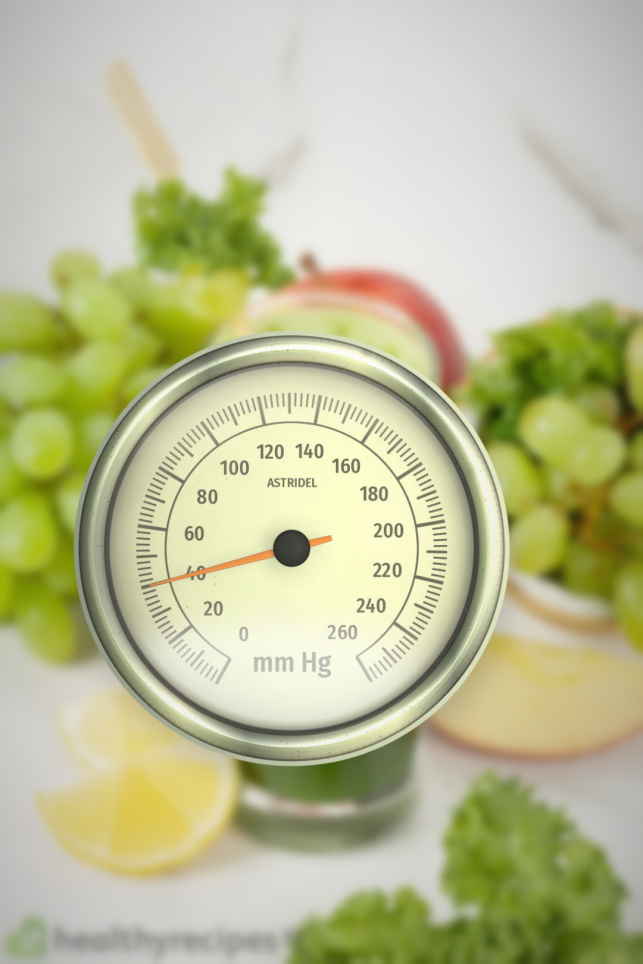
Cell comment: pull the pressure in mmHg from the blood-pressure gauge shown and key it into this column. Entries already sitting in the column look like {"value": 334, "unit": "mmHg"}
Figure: {"value": 40, "unit": "mmHg"}
